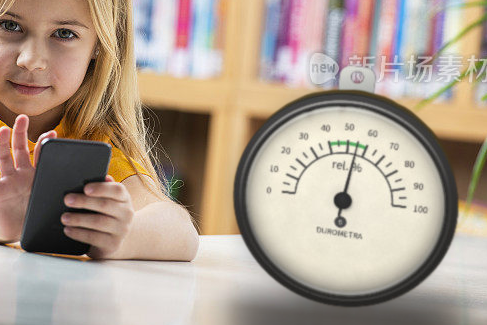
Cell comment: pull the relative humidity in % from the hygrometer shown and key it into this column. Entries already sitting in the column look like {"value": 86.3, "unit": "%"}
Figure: {"value": 55, "unit": "%"}
